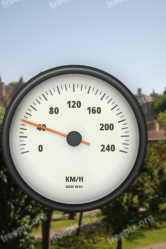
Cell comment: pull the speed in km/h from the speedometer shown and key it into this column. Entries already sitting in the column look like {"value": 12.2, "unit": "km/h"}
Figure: {"value": 40, "unit": "km/h"}
